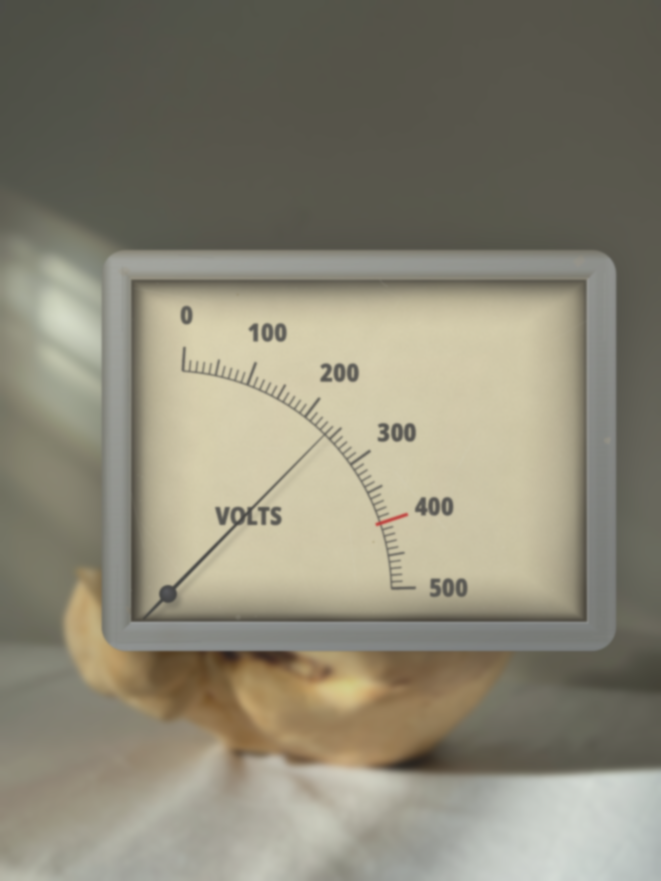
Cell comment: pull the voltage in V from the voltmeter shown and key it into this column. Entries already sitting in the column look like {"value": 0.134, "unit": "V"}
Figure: {"value": 240, "unit": "V"}
